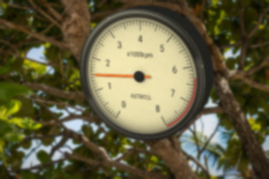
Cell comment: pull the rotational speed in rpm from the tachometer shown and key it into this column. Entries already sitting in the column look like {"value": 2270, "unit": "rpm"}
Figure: {"value": 1500, "unit": "rpm"}
